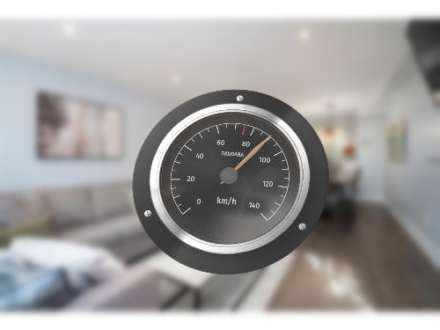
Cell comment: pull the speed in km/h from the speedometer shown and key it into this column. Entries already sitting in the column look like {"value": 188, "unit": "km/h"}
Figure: {"value": 90, "unit": "km/h"}
